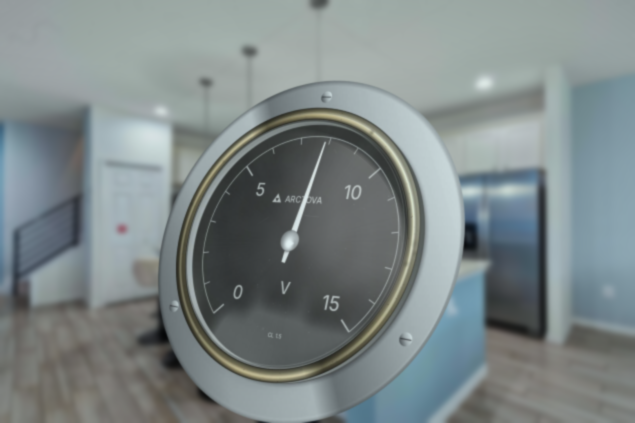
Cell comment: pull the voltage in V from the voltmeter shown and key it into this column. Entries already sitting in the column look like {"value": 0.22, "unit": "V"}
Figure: {"value": 8, "unit": "V"}
